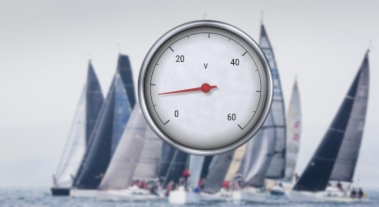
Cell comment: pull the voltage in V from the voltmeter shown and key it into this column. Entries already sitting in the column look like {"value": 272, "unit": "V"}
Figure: {"value": 7.5, "unit": "V"}
